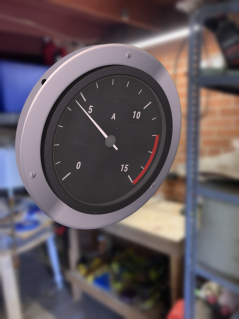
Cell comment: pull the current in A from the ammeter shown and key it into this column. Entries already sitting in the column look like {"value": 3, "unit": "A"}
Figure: {"value": 4.5, "unit": "A"}
